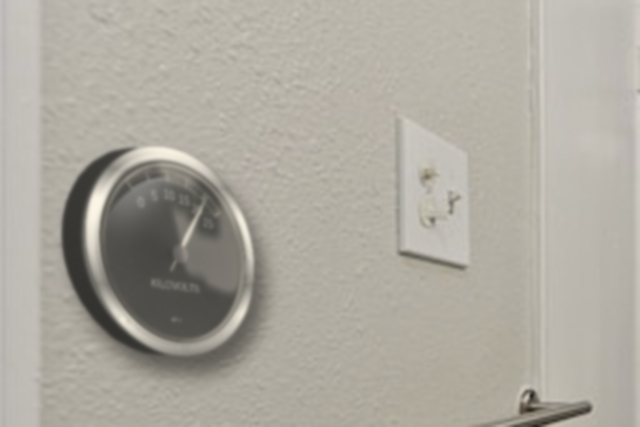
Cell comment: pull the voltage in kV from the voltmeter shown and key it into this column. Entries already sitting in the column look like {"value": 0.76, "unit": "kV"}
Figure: {"value": 20, "unit": "kV"}
